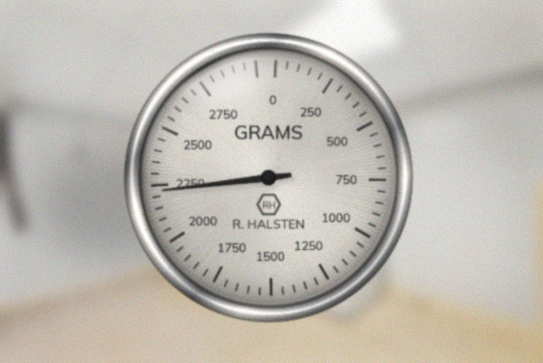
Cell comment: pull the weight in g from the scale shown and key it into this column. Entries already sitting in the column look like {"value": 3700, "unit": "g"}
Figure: {"value": 2225, "unit": "g"}
